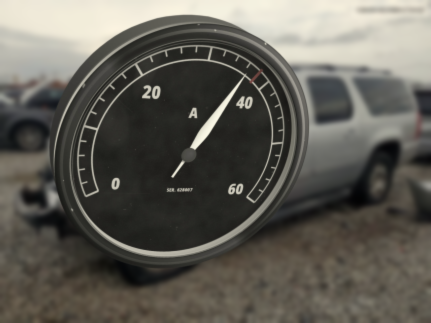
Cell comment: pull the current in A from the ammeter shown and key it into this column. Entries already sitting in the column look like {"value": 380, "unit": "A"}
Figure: {"value": 36, "unit": "A"}
